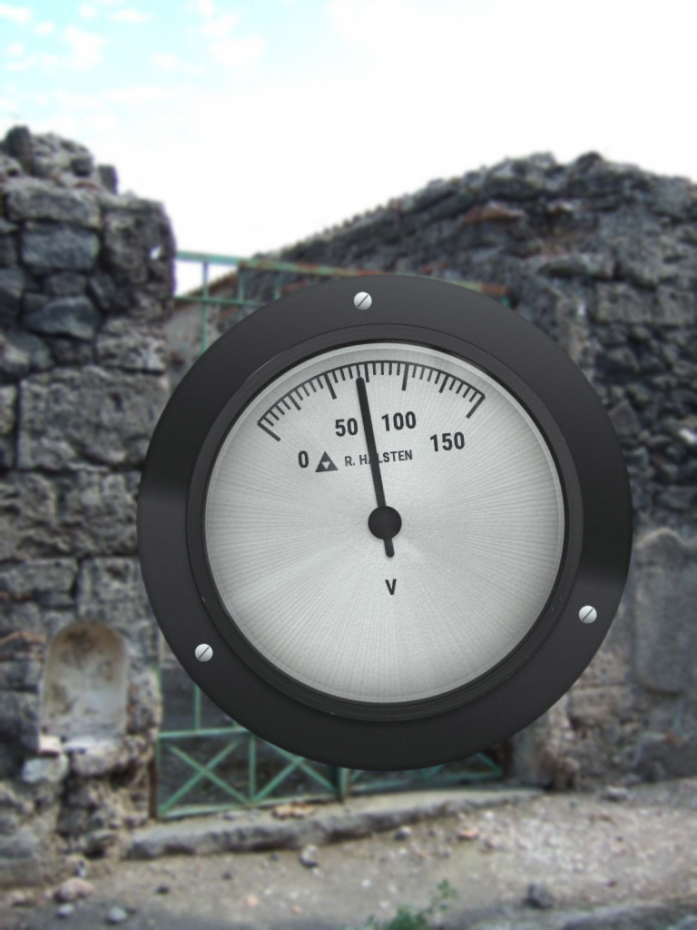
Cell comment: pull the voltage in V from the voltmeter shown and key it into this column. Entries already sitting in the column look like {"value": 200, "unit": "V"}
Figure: {"value": 70, "unit": "V"}
